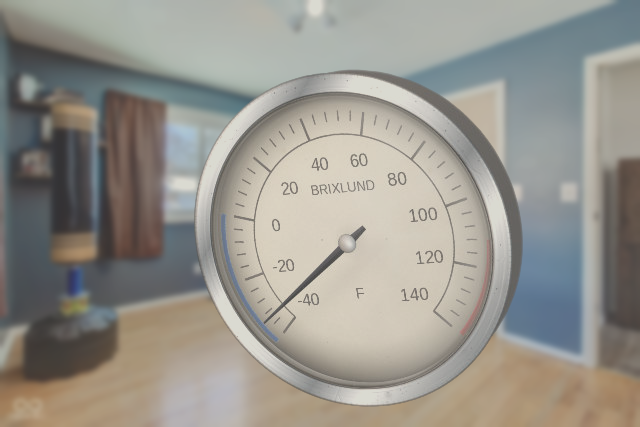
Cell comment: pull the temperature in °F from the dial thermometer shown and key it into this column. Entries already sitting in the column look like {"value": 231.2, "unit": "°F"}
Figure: {"value": -34, "unit": "°F"}
